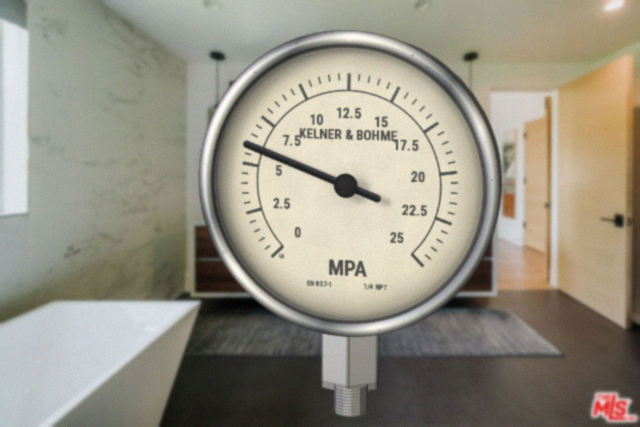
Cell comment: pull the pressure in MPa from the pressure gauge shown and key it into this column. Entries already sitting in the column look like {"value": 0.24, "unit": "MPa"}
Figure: {"value": 6, "unit": "MPa"}
